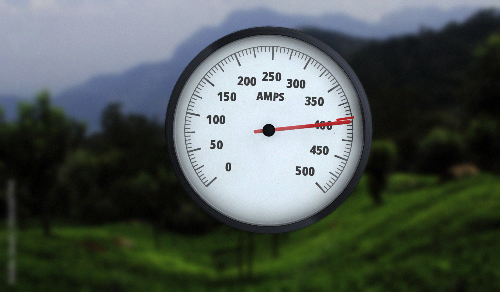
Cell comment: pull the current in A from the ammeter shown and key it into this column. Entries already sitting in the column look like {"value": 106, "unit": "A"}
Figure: {"value": 400, "unit": "A"}
